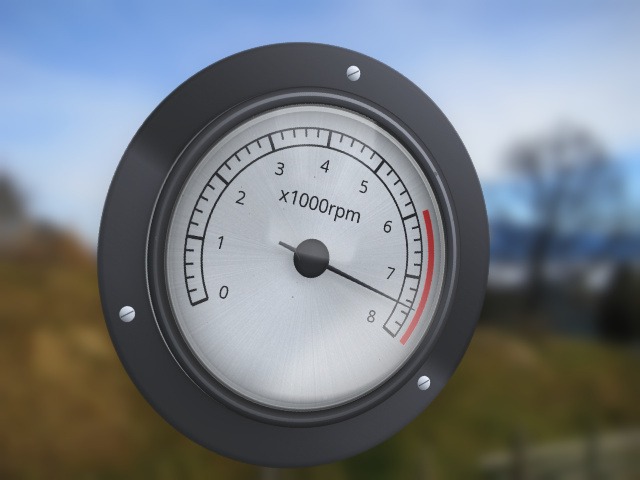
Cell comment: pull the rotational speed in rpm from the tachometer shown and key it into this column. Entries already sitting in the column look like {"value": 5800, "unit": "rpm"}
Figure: {"value": 7500, "unit": "rpm"}
